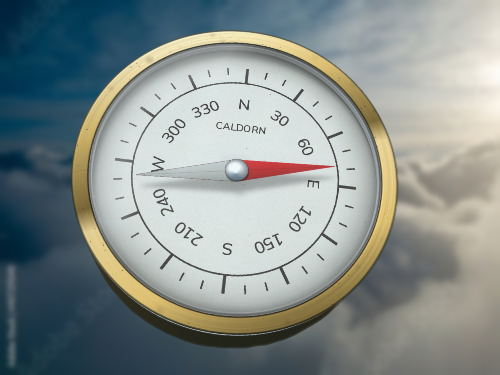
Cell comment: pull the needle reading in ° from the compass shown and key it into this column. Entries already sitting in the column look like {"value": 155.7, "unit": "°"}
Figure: {"value": 80, "unit": "°"}
